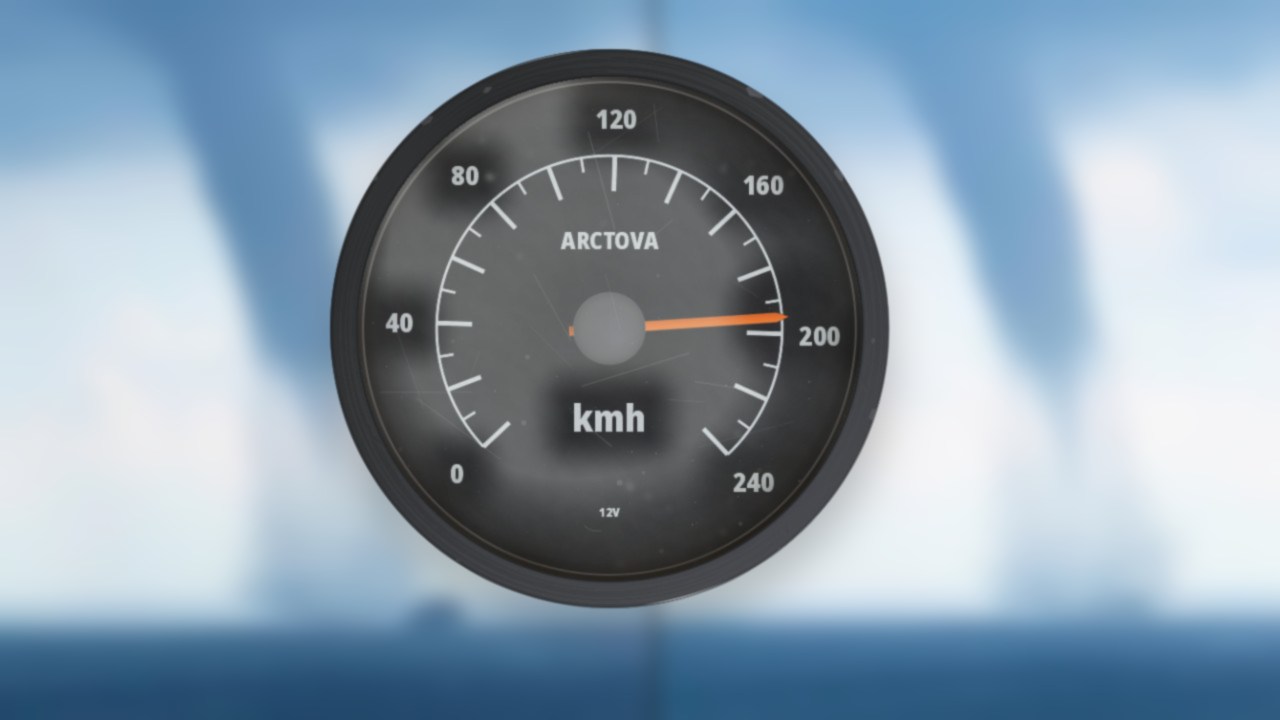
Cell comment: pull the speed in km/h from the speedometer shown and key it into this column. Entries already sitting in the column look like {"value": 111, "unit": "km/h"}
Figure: {"value": 195, "unit": "km/h"}
